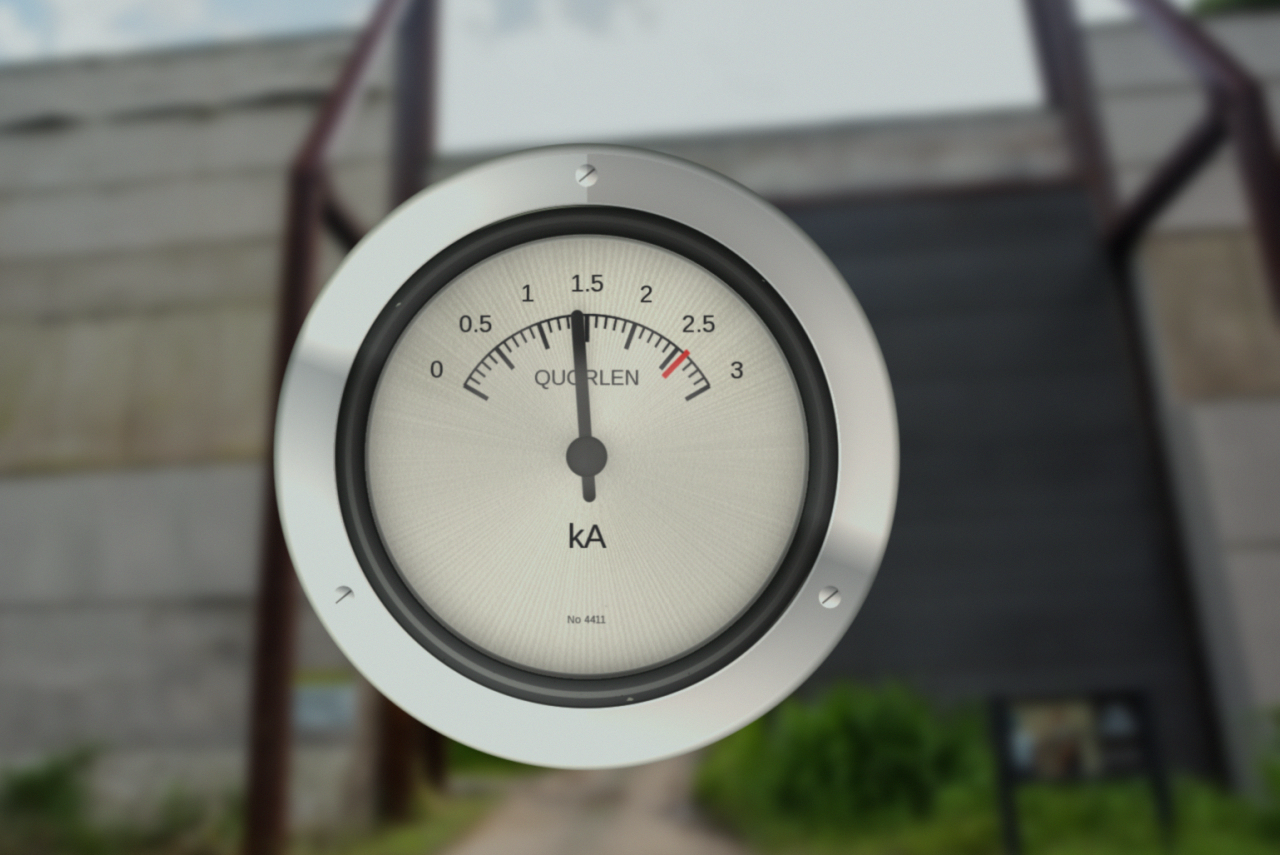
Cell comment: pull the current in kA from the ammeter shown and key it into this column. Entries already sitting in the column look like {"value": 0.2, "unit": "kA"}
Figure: {"value": 1.4, "unit": "kA"}
